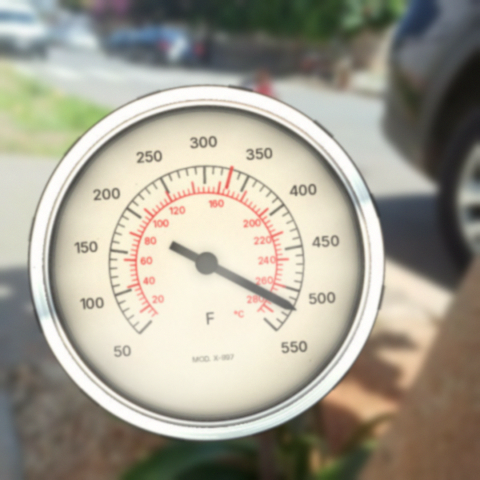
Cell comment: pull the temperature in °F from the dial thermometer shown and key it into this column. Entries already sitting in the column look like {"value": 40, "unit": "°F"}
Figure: {"value": 520, "unit": "°F"}
